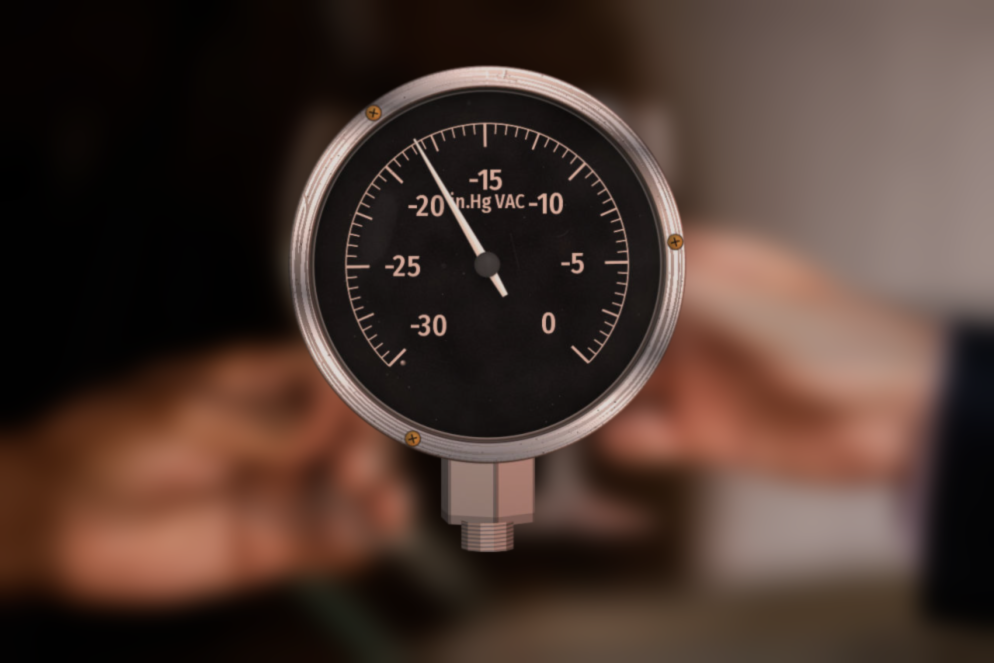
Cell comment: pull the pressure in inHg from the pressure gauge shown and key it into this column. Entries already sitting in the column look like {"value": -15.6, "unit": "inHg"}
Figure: {"value": -18.25, "unit": "inHg"}
